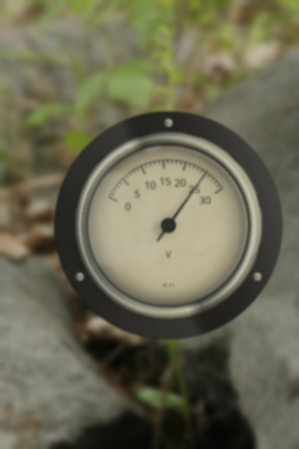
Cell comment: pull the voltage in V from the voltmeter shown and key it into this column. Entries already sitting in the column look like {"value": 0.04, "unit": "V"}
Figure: {"value": 25, "unit": "V"}
